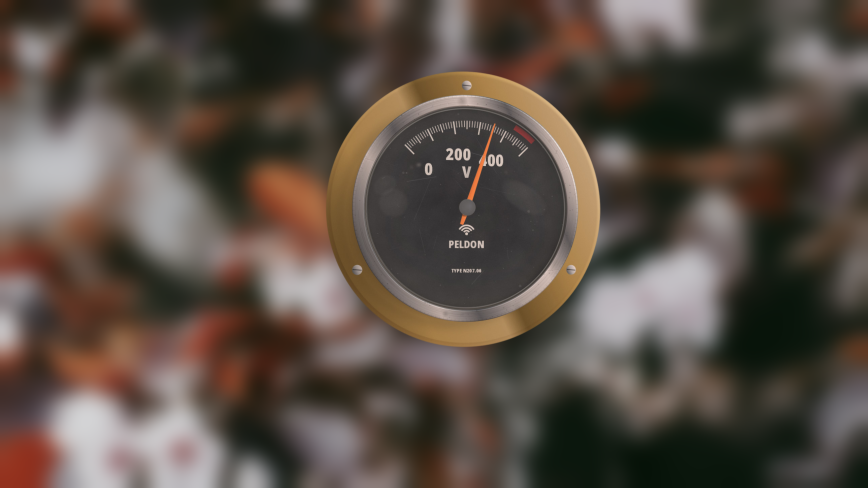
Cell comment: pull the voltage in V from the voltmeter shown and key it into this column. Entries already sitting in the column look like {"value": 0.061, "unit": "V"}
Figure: {"value": 350, "unit": "V"}
